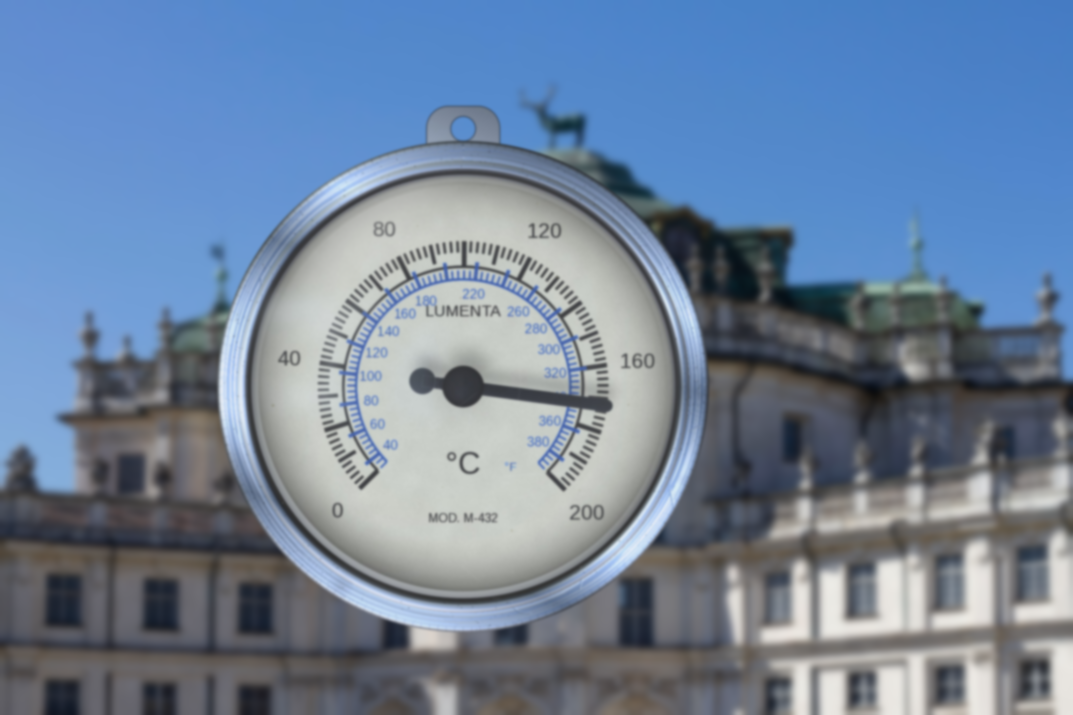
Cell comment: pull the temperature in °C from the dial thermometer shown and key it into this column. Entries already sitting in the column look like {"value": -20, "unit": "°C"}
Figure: {"value": 172, "unit": "°C"}
